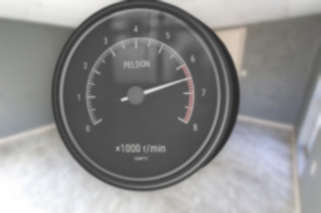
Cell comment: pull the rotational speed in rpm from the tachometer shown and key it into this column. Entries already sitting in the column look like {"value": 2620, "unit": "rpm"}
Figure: {"value": 6500, "unit": "rpm"}
